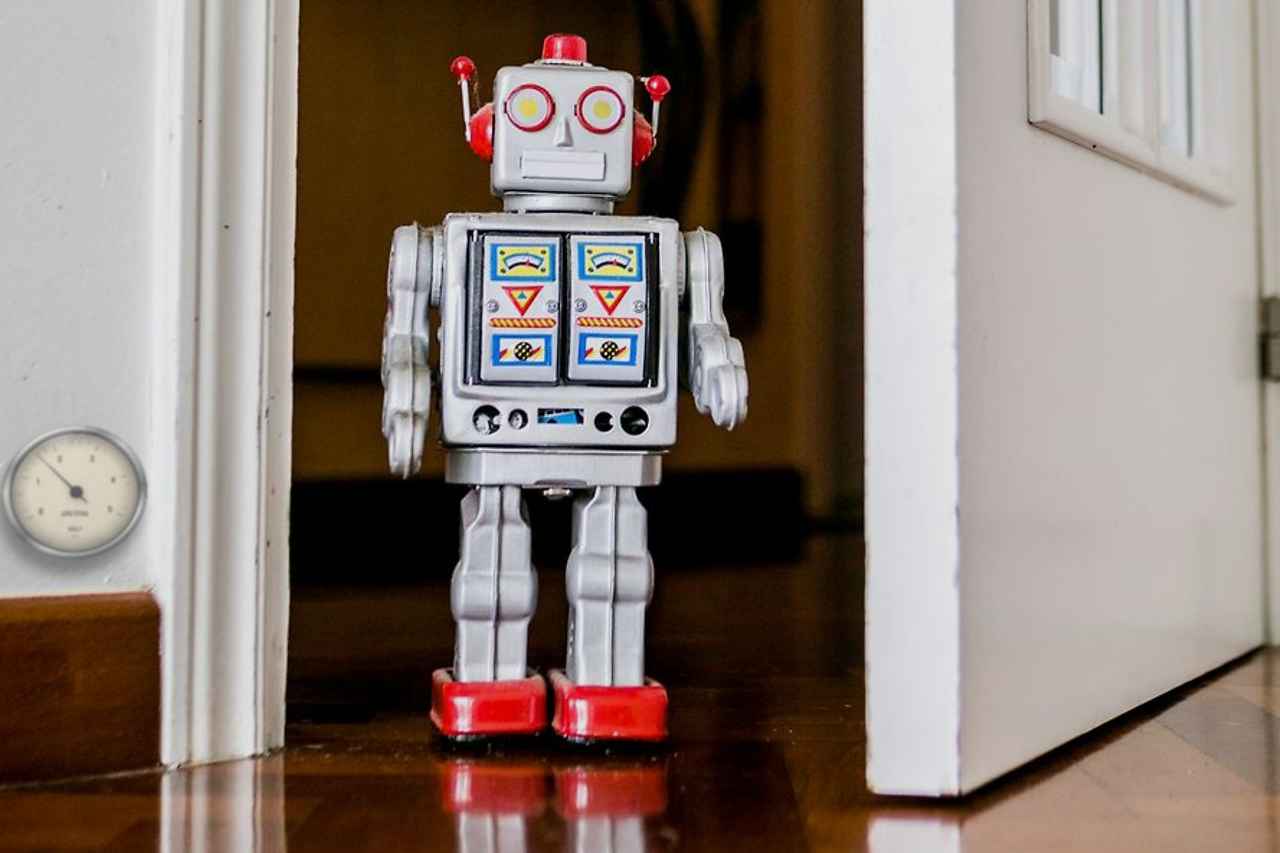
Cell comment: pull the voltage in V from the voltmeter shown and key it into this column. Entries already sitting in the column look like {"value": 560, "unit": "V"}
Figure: {"value": 1.6, "unit": "V"}
